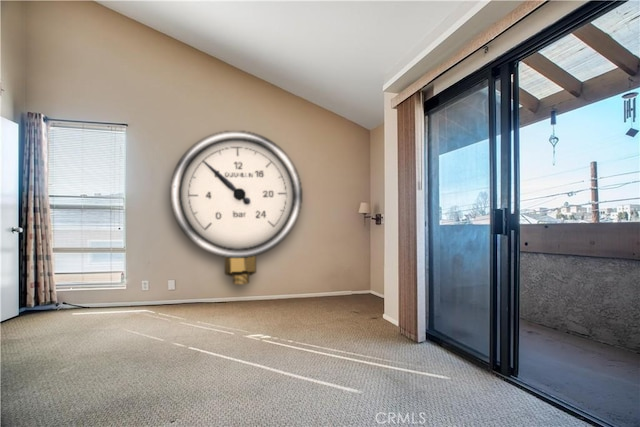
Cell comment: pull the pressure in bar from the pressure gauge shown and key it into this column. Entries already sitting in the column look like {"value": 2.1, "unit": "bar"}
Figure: {"value": 8, "unit": "bar"}
